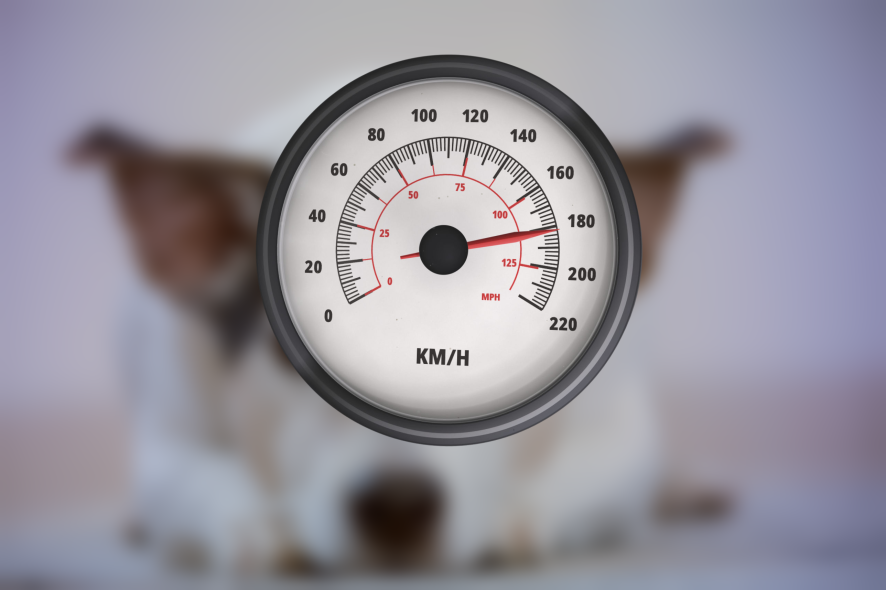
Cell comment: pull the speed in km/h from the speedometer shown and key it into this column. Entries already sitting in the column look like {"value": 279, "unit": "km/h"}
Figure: {"value": 182, "unit": "km/h"}
